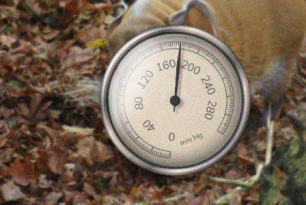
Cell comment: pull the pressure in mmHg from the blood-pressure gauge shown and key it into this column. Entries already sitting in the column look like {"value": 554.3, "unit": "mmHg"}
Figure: {"value": 180, "unit": "mmHg"}
